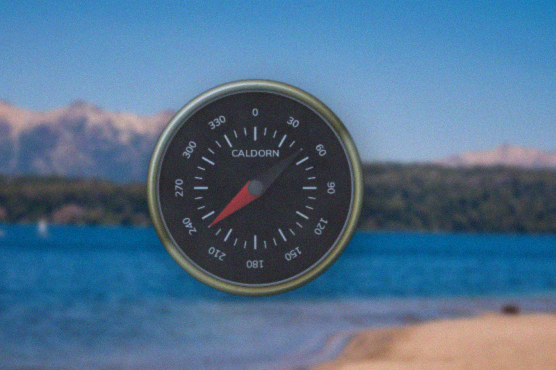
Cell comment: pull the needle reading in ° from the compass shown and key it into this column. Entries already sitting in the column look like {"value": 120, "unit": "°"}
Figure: {"value": 230, "unit": "°"}
